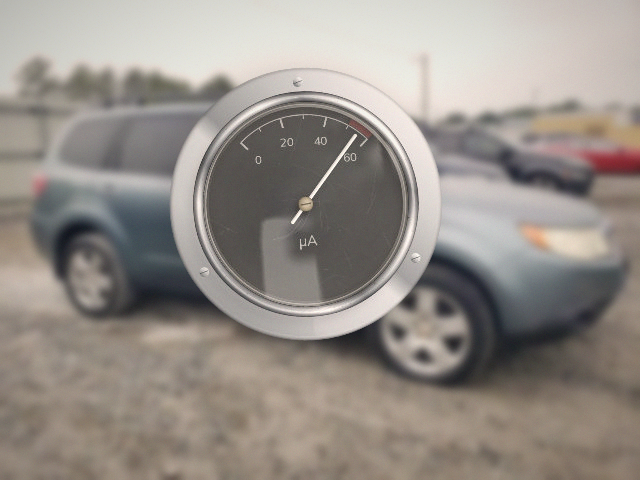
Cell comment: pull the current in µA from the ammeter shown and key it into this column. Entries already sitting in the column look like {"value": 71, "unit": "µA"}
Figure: {"value": 55, "unit": "µA"}
